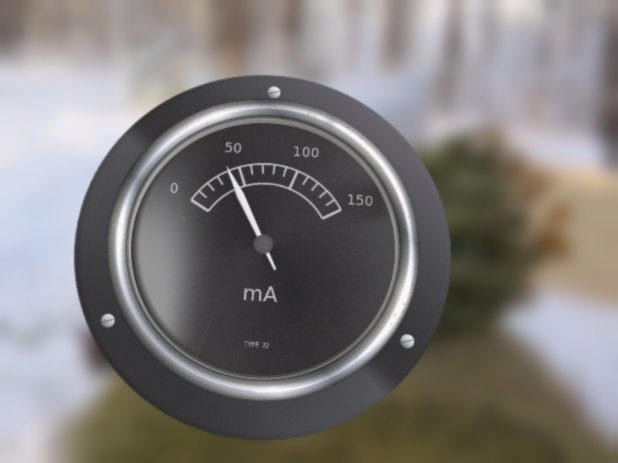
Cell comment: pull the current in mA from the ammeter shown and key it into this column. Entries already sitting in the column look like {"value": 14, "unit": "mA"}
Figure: {"value": 40, "unit": "mA"}
